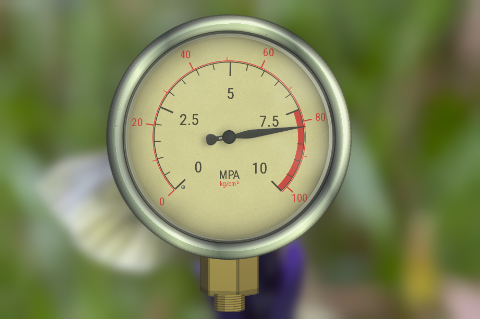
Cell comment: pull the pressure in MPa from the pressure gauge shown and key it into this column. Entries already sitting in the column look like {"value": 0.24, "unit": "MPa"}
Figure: {"value": 8, "unit": "MPa"}
